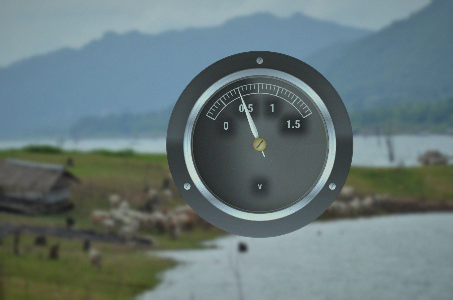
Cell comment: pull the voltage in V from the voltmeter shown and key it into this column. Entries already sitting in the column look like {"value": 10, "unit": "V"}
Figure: {"value": 0.5, "unit": "V"}
